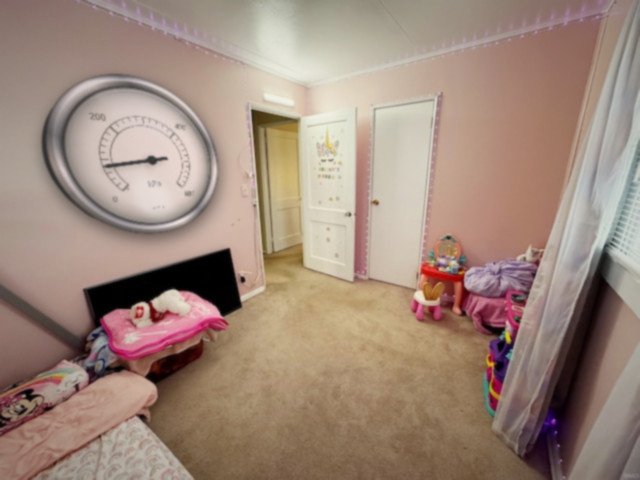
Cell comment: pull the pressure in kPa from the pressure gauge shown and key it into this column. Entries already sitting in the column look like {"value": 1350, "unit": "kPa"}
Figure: {"value": 80, "unit": "kPa"}
